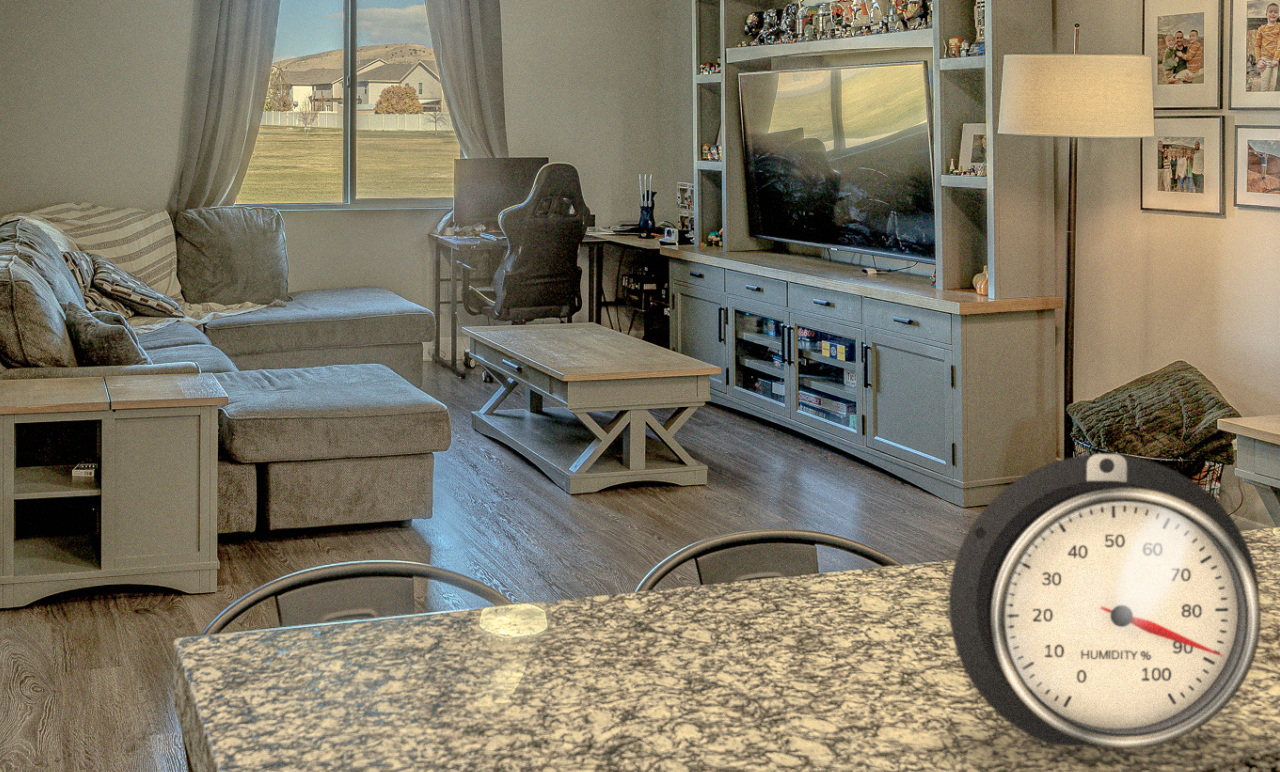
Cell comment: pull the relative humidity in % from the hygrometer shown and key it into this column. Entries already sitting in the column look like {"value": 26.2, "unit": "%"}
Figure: {"value": 88, "unit": "%"}
